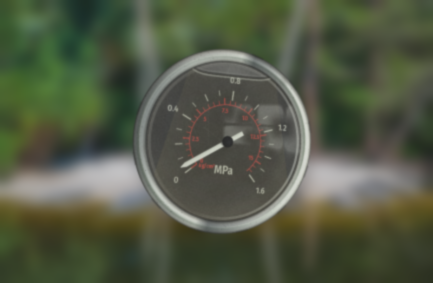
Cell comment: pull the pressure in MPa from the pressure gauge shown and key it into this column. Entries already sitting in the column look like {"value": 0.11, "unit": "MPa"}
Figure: {"value": 0.05, "unit": "MPa"}
